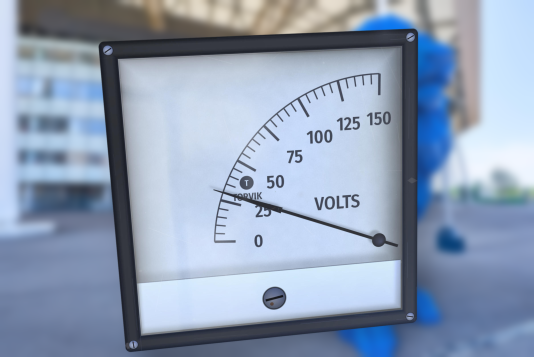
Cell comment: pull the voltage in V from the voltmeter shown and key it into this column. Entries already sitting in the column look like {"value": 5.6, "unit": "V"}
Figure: {"value": 30, "unit": "V"}
